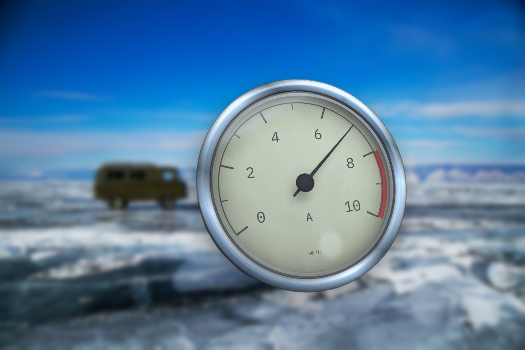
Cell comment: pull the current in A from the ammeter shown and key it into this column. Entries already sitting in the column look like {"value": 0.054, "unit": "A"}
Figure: {"value": 7, "unit": "A"}
